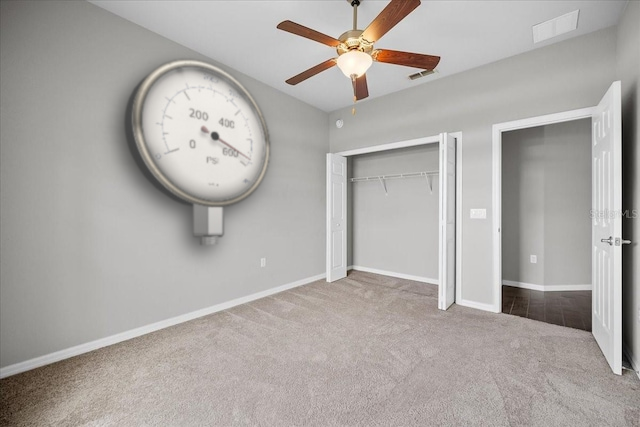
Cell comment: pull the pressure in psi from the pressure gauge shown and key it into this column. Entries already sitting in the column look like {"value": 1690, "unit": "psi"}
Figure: {"value": 575, "unit": "psi"}
